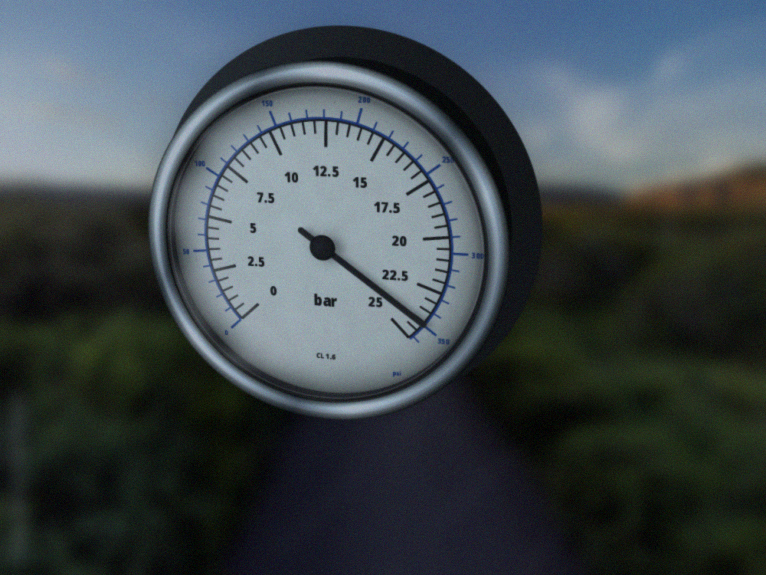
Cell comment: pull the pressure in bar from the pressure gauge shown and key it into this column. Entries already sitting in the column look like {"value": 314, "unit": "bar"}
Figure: {"value": 24, "unit": "bar"}
